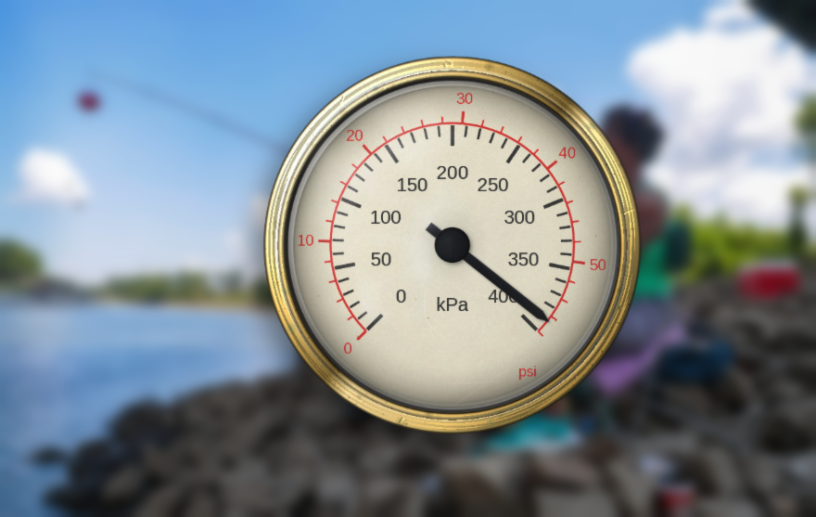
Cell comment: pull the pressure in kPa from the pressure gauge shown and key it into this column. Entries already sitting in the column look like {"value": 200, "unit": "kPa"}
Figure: {"value": 390, "unit": "kPa"}
